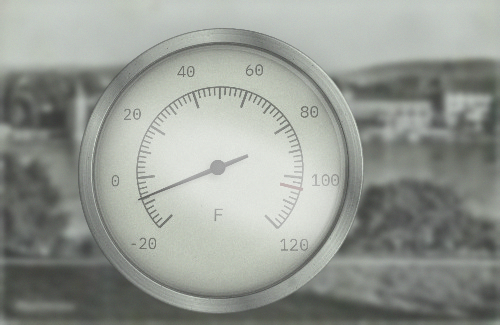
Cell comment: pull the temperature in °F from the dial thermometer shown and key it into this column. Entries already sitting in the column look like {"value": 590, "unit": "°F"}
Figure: {"value": -8, "unit": "°F"}
